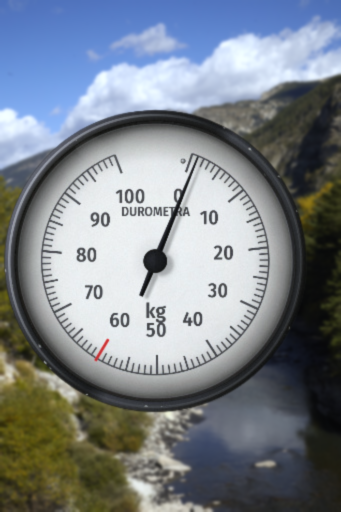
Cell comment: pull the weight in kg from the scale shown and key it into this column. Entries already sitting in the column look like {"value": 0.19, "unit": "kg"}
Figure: {"value": 1, "unit": "kg"}
